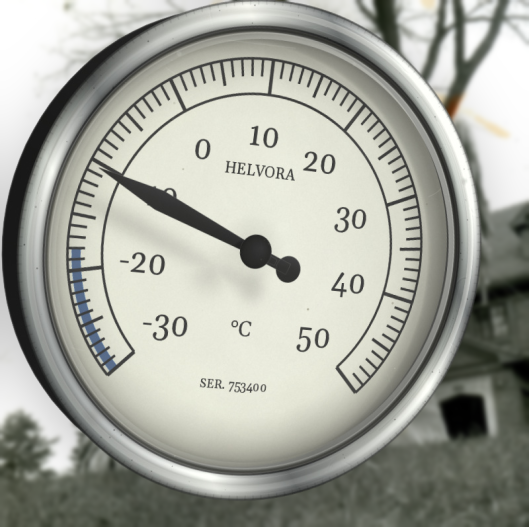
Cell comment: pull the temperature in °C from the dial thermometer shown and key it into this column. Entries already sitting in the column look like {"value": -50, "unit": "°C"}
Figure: {"value": -10.5, "unit": "°C"}
